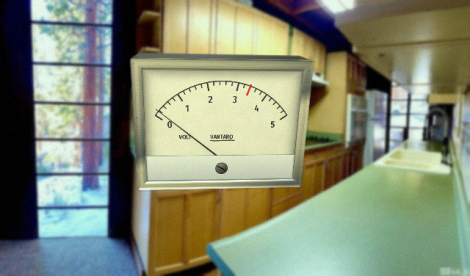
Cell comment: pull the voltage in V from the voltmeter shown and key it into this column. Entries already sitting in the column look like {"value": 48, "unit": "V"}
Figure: {"value": 0.2, "unit": "V"}
